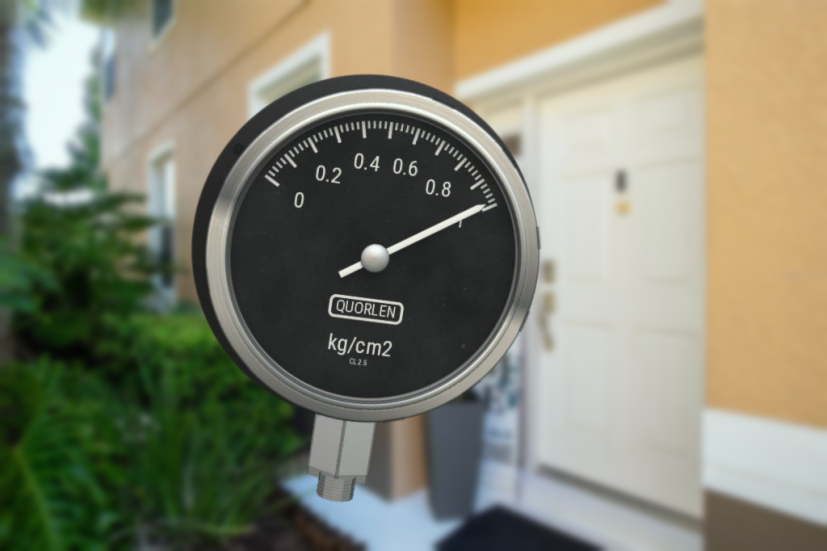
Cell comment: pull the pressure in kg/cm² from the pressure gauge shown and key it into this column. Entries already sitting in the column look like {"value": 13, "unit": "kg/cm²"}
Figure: {"value": 0.98, "unit": "kg/cm²"}
